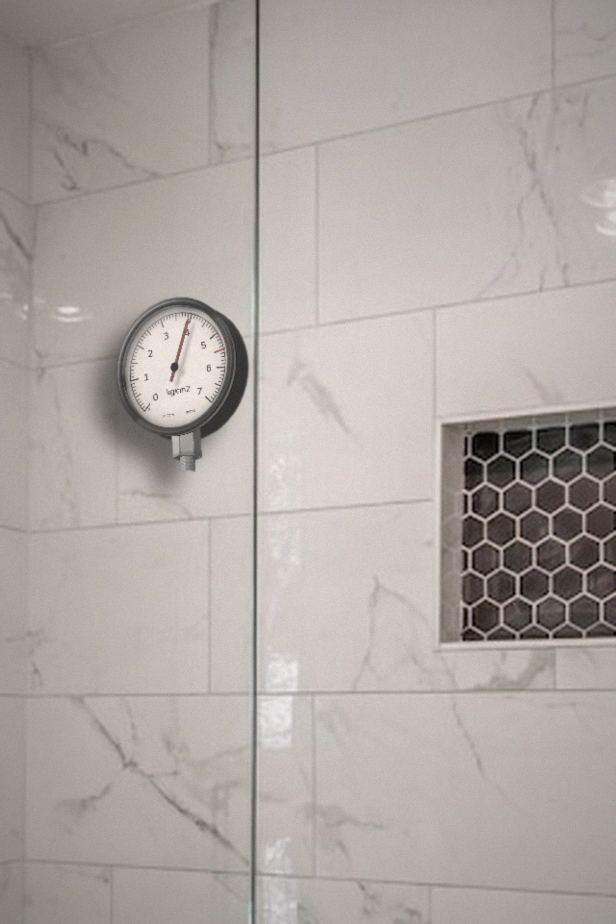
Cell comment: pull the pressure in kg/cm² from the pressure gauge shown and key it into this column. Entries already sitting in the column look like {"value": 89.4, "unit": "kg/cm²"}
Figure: {"value": 4, "unit": "kg/cm²"}
